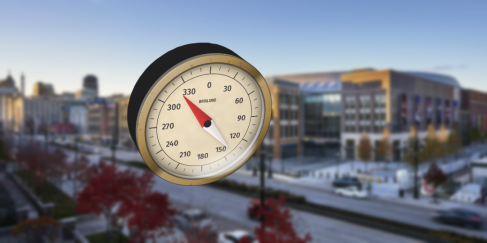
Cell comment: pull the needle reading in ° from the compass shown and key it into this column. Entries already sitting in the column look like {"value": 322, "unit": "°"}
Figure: {"value": 320, "unit": "°"}
